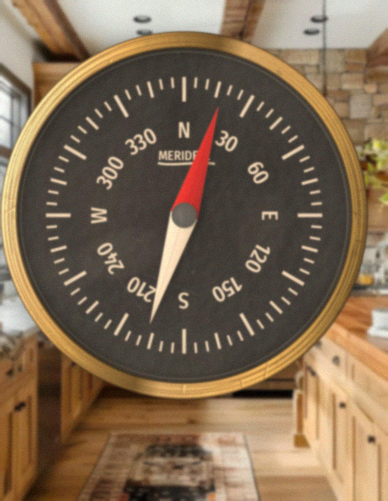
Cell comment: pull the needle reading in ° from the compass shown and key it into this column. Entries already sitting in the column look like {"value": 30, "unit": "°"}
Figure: {"value": 17.5, "unit": "°"}
